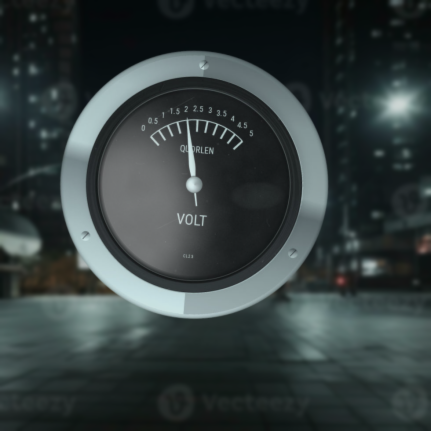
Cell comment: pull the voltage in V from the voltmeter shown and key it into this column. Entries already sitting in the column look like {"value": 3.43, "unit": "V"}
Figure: {"value": 2, "unit": "V"}
